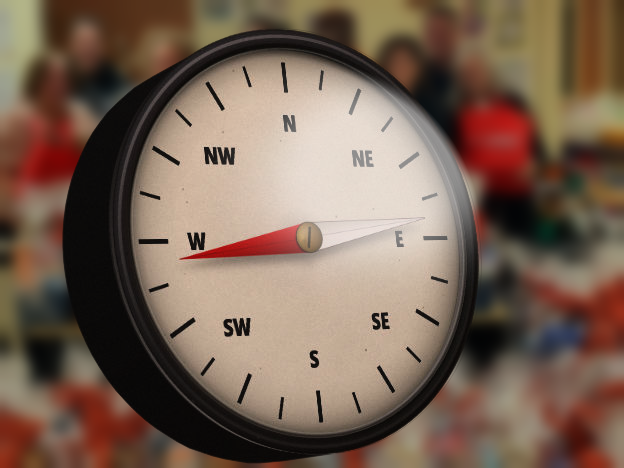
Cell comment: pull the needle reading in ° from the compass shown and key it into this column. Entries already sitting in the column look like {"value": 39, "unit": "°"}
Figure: {"value": 262.5, "unit": "°"}
